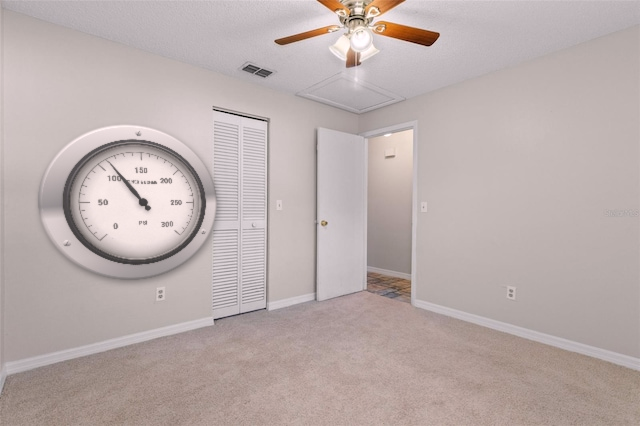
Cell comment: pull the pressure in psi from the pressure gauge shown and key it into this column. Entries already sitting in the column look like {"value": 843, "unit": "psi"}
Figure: {"value": 110, "unit": "psi"}
